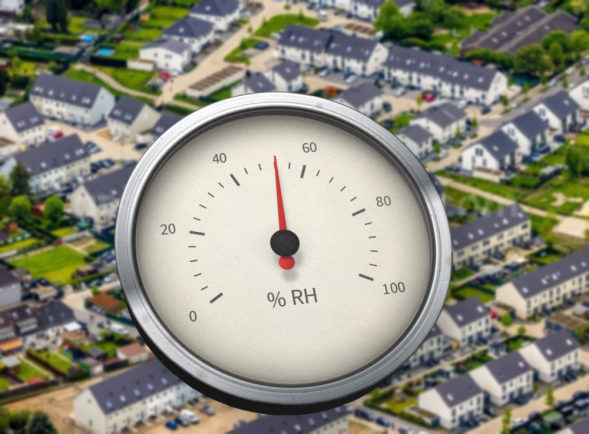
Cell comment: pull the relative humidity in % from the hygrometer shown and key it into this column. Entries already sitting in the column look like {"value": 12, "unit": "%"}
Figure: {"value": 52, "unit": "%"}
